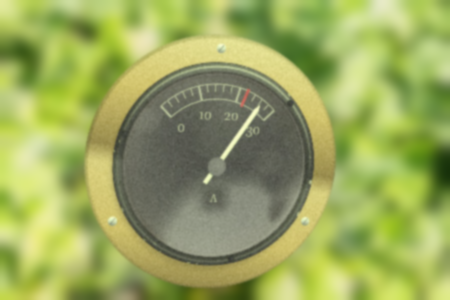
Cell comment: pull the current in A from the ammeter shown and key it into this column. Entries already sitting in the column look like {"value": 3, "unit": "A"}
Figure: {"value": 26, "unit": "A"}
